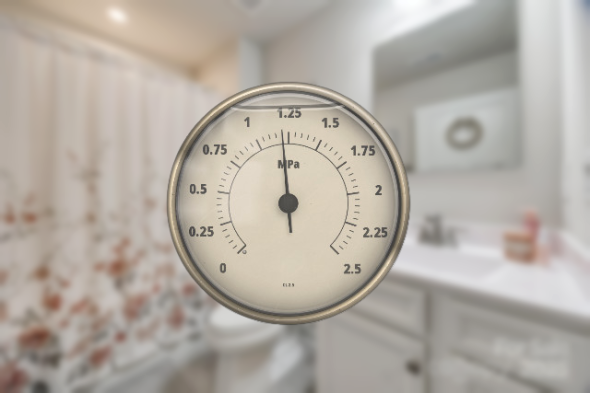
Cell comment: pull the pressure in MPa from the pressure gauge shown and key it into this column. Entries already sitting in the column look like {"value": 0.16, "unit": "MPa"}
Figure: {"value": 1.2, "unit": "MPa"}
